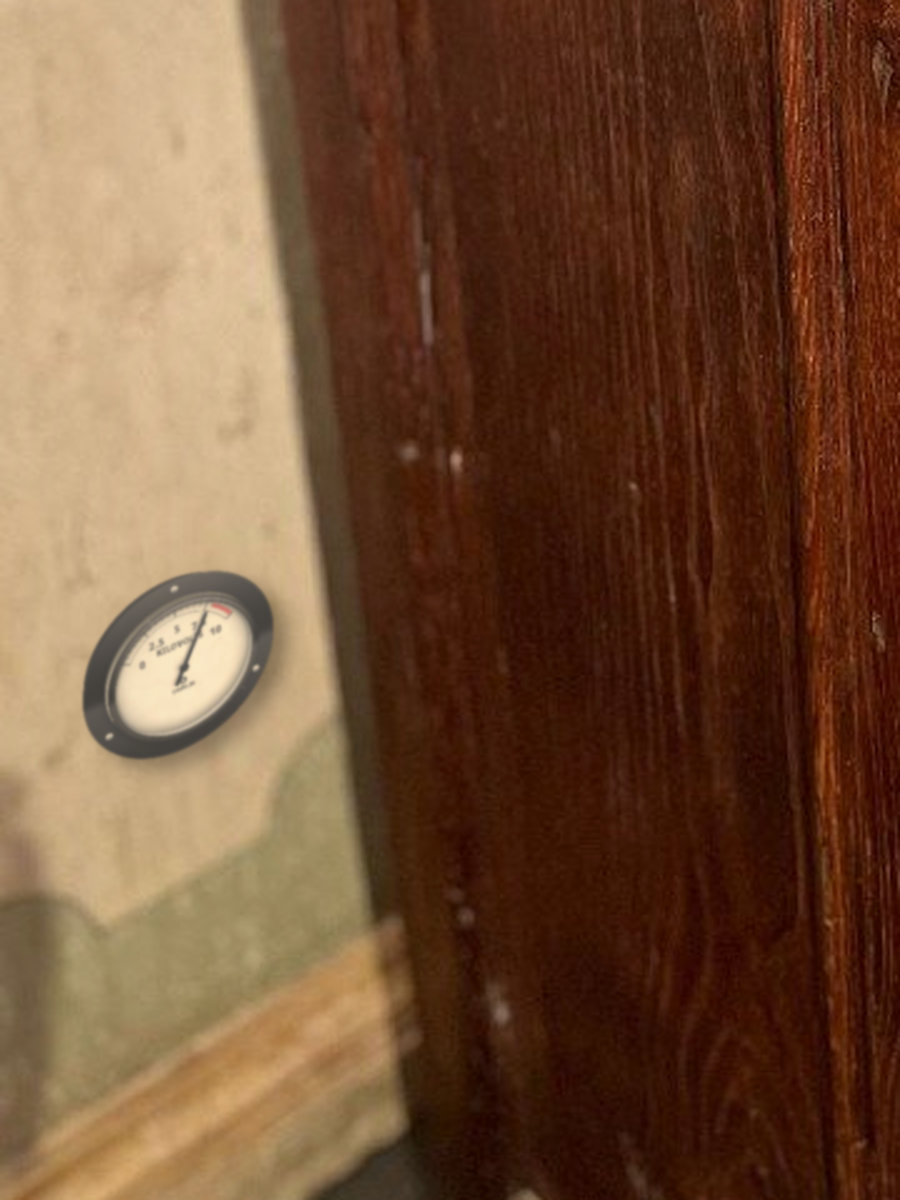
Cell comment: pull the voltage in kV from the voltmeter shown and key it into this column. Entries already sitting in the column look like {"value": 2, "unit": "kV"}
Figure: {"value": 7.5, "unit": "kV"}
